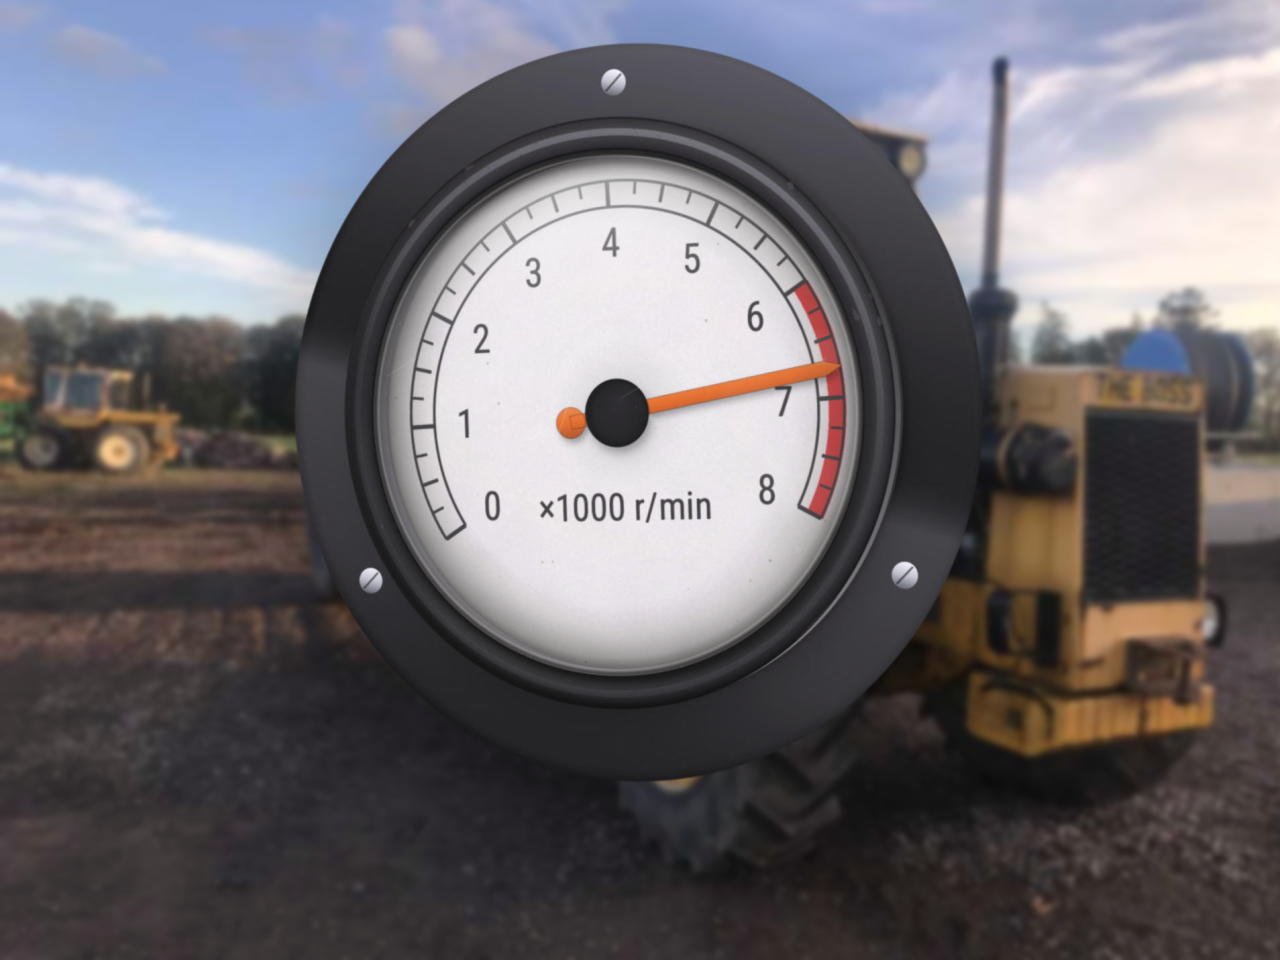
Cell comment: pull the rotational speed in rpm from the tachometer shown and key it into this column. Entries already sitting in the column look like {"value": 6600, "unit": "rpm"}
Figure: {"value": 6750, "unit": "rpm"}
